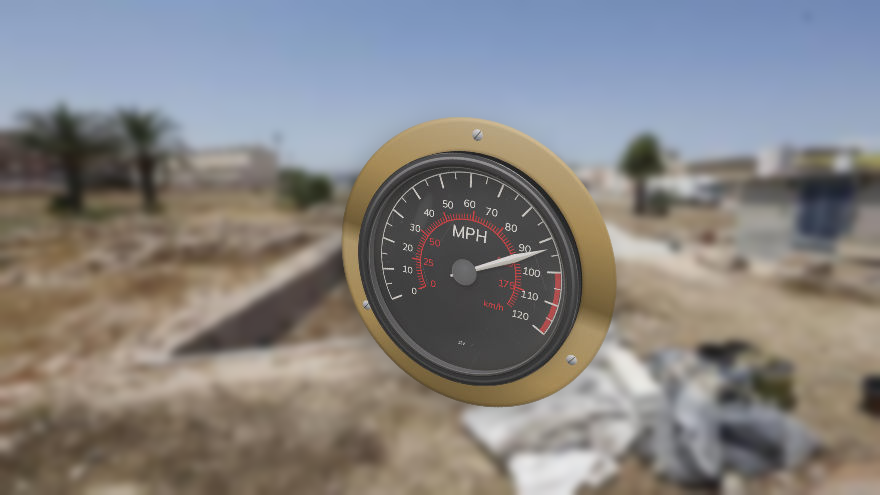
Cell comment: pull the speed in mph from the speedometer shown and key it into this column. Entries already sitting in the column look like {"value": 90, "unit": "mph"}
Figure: {"value": 92.5, "unit": "mph"}
